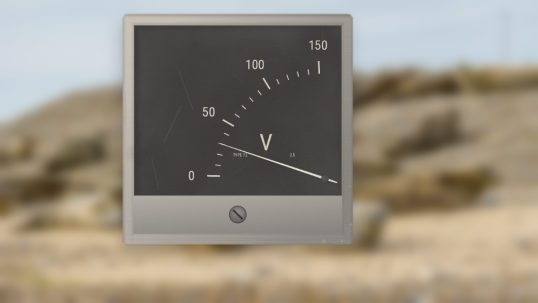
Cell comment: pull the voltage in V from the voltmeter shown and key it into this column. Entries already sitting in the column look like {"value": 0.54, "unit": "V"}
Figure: {"value": 30, "unit": "V"}
